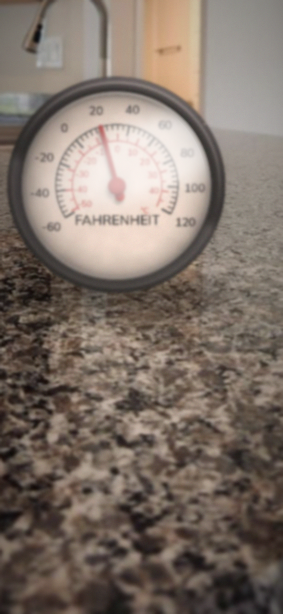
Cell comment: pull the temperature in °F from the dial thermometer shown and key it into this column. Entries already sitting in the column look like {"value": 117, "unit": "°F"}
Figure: {"value": 20, "unit": "°F"}
